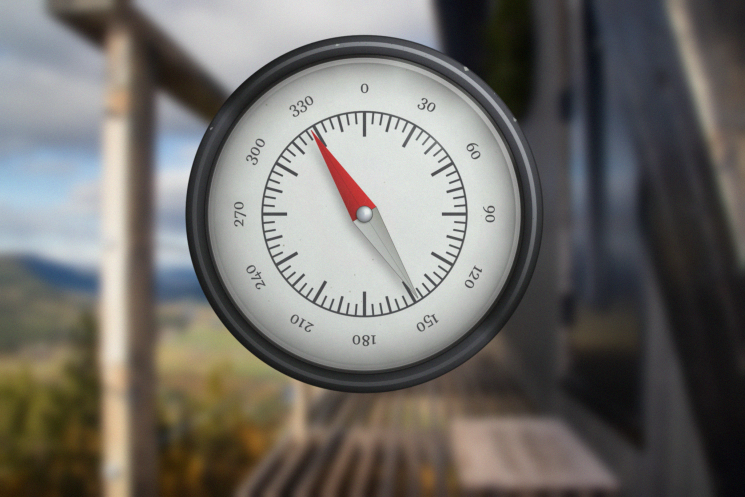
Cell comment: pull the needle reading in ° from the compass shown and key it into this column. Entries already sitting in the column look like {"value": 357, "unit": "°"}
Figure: {"value": 327.5, "unit": "°"}
